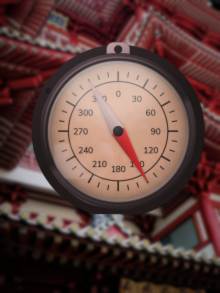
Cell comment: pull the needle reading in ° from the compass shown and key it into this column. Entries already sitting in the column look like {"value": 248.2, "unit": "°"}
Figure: {"value": 150, "unit": "°"}
